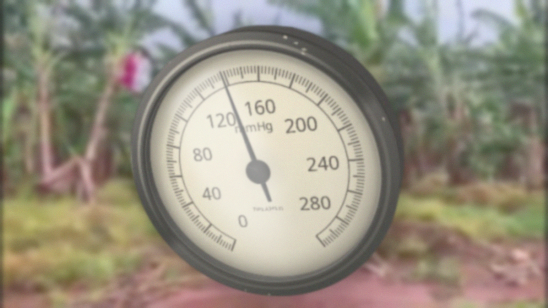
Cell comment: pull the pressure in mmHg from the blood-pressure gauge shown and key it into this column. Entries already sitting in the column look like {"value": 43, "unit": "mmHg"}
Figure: {"value": 140, "unit": "mmHg"}
